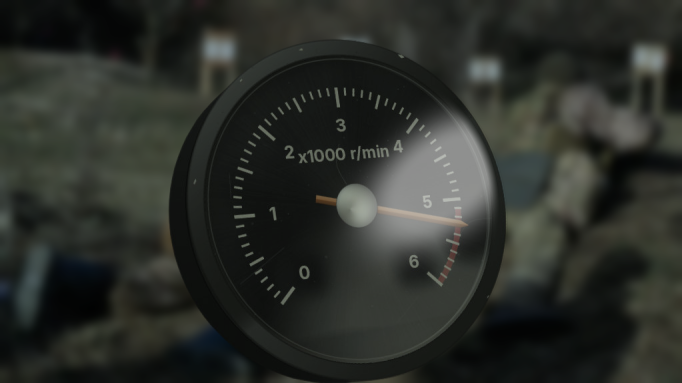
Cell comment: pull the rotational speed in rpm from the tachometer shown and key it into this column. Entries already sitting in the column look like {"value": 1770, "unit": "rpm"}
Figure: {"value": 5300, "unit": "rpm"}
